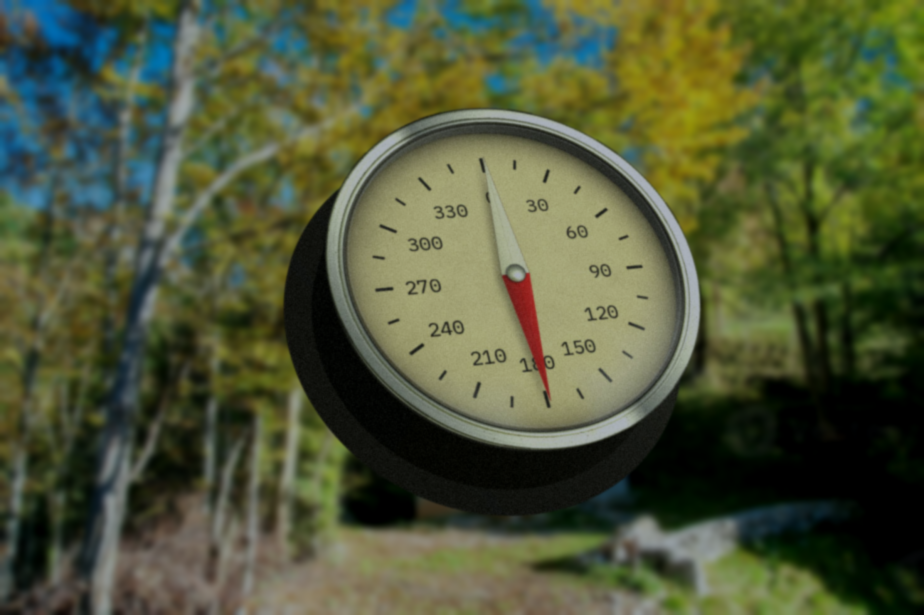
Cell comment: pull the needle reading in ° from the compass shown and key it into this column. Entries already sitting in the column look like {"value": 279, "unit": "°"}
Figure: {"value": 180, "unit": "°"}
